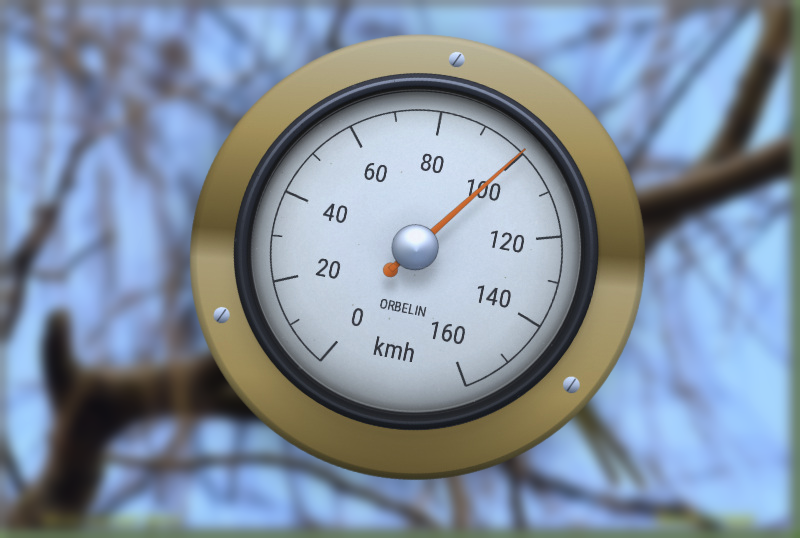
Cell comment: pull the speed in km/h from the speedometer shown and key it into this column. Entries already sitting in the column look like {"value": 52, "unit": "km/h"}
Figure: {"value": 100, "unit": "km/h"}
